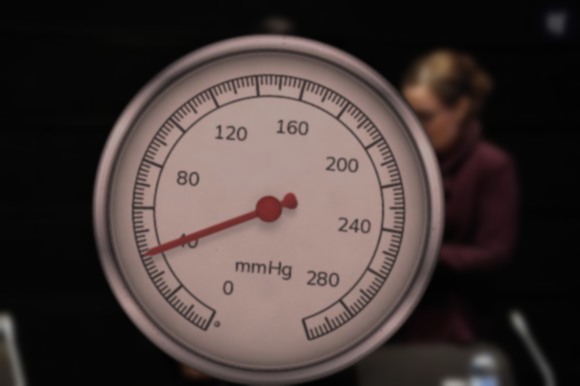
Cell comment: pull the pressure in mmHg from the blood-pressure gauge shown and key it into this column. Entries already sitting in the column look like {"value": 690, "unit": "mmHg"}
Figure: {"value": 40, "unit": "mmHg"}
